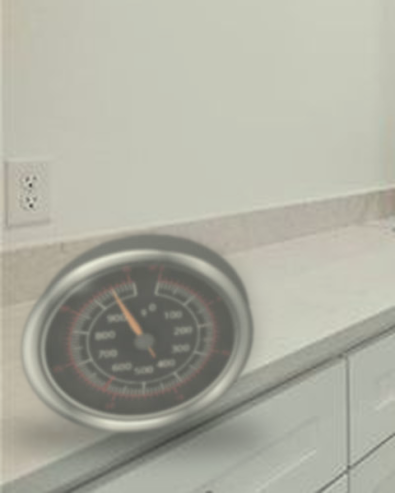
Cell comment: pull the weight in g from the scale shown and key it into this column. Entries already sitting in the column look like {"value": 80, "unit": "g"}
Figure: {"value": 950, "unit": "g"}
